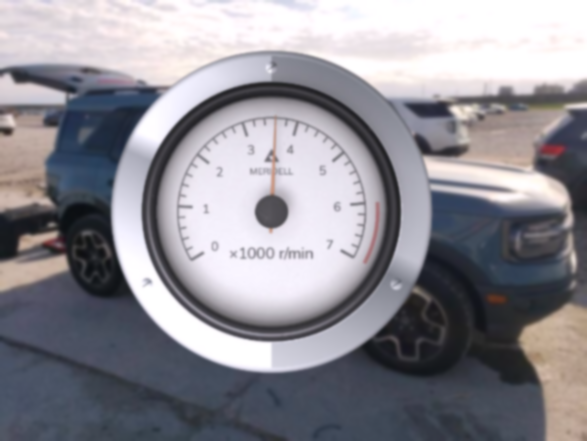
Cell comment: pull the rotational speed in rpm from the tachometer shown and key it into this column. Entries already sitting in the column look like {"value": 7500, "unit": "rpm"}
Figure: {"value": 3600, "unit": "rpm"}
